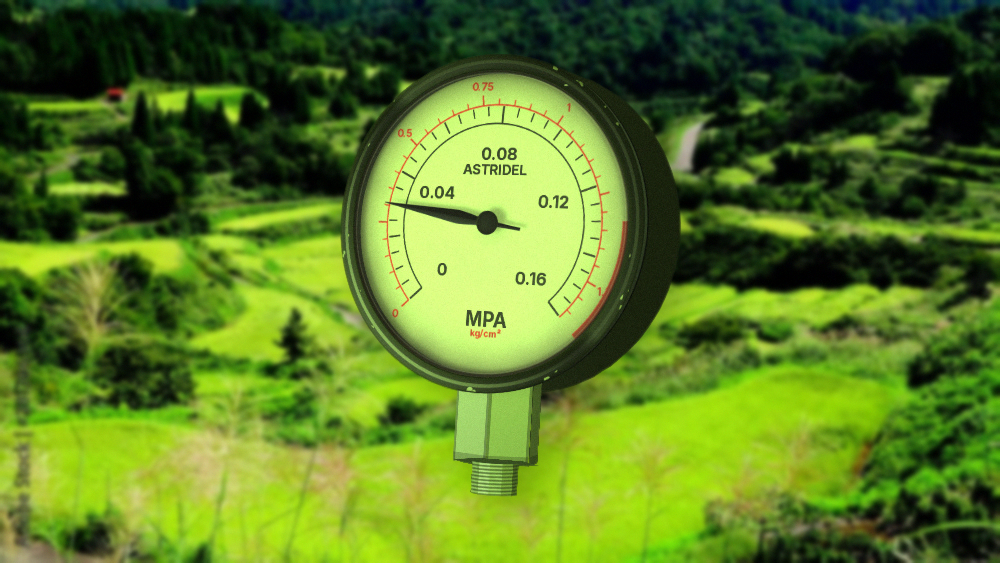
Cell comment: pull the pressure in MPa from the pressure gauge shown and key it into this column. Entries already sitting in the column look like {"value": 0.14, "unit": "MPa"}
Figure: {"value": 0.03, "unit": "MPa"}
